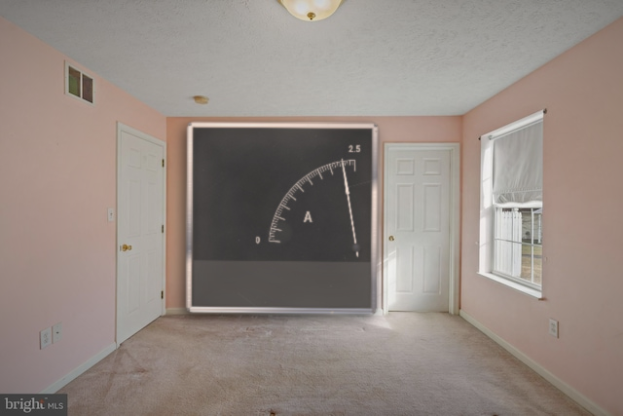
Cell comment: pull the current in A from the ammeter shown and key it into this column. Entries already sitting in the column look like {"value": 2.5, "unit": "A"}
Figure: {"value": 2.25, "unit": "A"}
